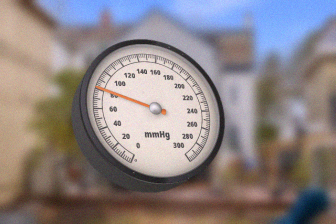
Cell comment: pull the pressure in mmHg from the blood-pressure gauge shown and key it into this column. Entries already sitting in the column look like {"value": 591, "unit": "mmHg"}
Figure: {"value": 80, "unit": "mmHg"}
